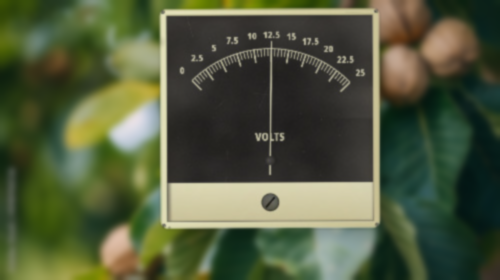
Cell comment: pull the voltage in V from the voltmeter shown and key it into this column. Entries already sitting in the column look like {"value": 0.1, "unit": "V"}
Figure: {"value": 12.5, "unit": "V"}
